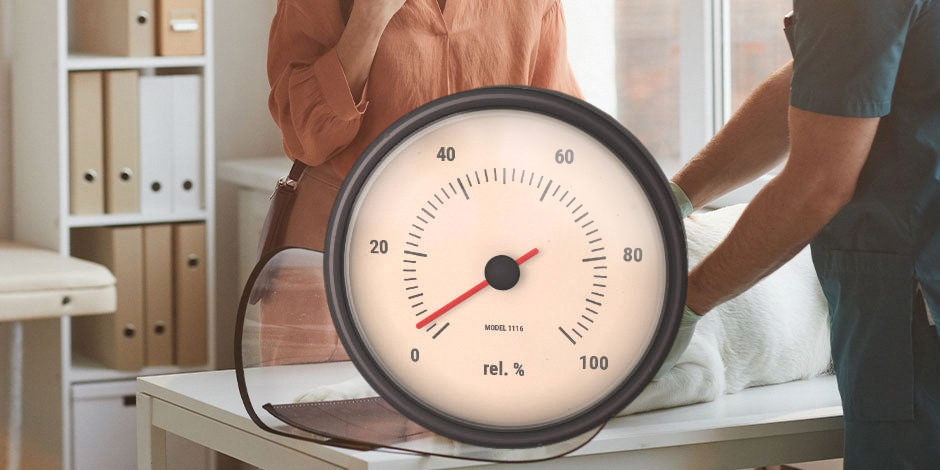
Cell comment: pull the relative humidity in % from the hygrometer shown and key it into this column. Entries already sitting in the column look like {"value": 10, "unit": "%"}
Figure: {"value": 4, "unit": "%"}
